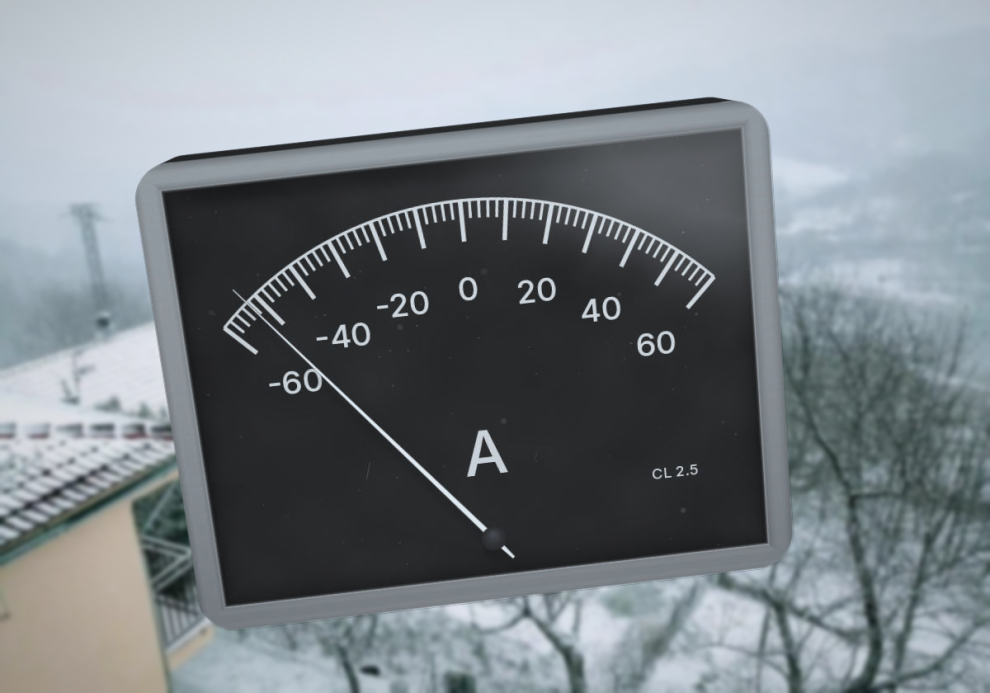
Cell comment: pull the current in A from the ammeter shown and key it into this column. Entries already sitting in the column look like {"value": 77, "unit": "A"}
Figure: {"value": -52, "unit": "A"}
